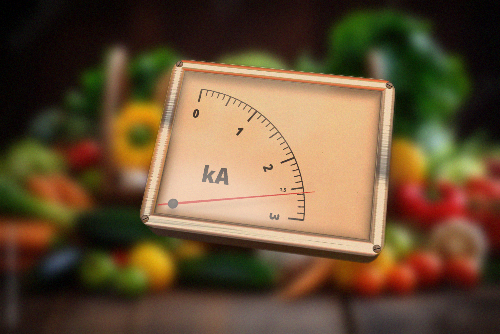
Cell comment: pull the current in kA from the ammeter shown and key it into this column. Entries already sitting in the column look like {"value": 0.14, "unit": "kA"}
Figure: {"value": 2.6, "unit": "kA"}
